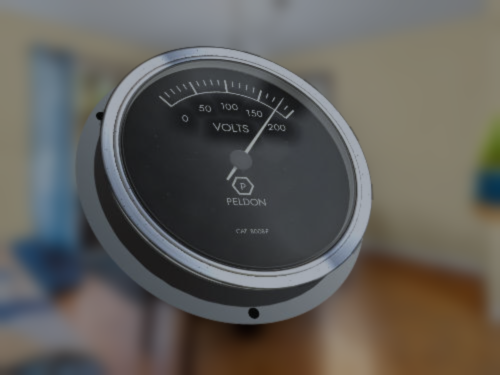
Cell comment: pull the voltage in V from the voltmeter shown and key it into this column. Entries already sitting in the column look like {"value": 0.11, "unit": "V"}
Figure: {"value": 180, "unit": "V"}
